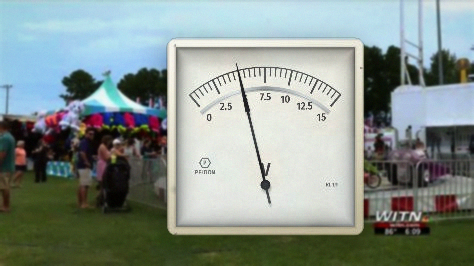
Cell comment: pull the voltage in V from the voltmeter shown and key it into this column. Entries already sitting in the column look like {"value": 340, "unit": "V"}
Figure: {"value": 5, "unit": "V"}
